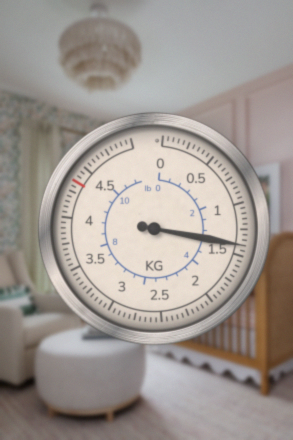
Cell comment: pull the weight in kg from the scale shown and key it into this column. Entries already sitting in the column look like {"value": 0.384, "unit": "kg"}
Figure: {"value": 1.4, "unit": "kg"}
